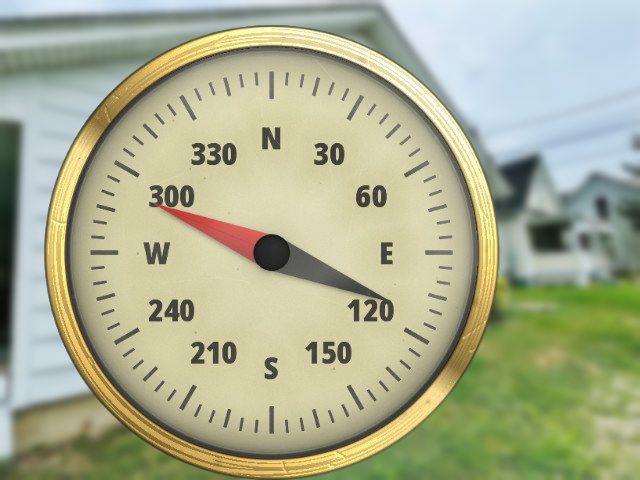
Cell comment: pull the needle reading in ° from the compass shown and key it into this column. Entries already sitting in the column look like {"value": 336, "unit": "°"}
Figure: {"value": 292.5, "unit": "°"}
